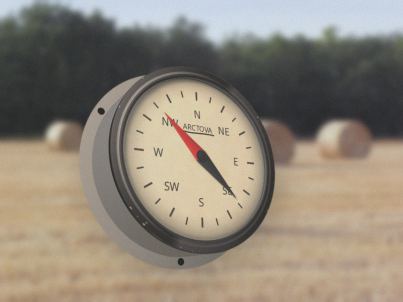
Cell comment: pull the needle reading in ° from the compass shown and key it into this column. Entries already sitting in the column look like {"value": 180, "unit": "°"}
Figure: {"value": 315, "unit": "°"}
